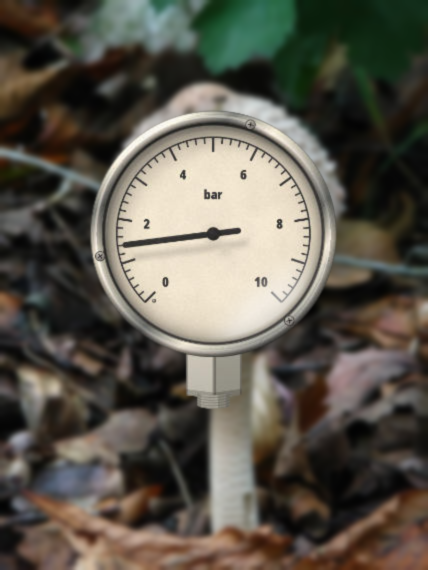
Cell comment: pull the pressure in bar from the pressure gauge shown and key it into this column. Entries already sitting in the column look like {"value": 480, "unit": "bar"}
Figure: {"value": 1.4, "unit": "bar"}
